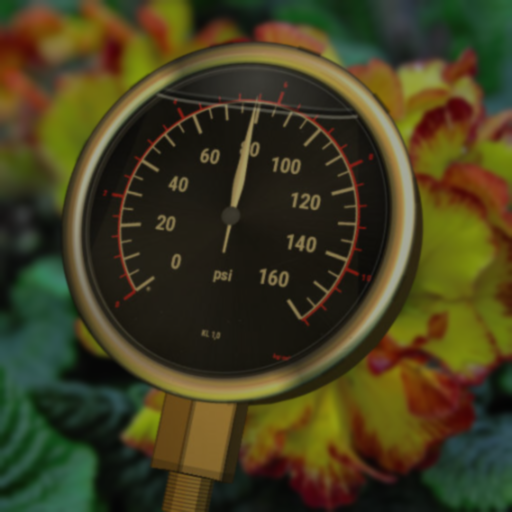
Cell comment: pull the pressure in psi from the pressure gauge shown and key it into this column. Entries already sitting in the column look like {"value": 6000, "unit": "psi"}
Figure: {"value": 80, "unit": "psi"}
